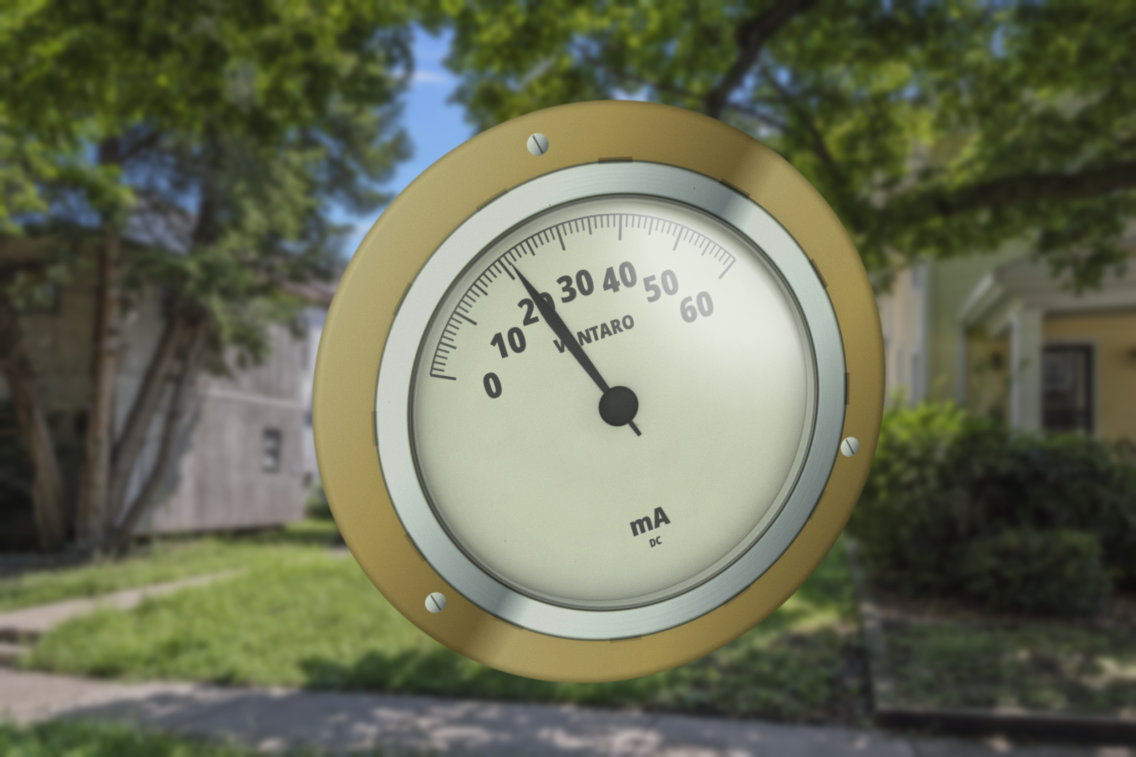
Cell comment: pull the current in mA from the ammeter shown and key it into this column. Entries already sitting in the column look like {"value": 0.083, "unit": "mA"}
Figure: {"value": 21, "unit": "mA"}
